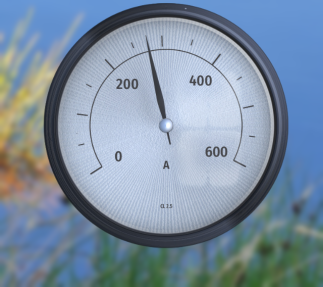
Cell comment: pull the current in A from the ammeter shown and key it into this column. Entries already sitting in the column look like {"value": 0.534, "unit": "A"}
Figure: {"value": 275, "unit": "A"}
